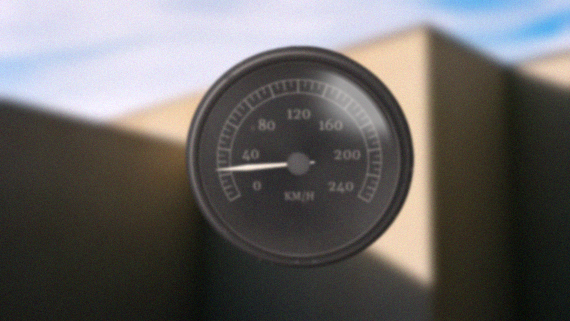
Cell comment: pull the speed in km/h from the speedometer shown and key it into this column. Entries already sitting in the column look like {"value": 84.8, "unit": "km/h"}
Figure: {"value": 25, "unit": "km/h"}
